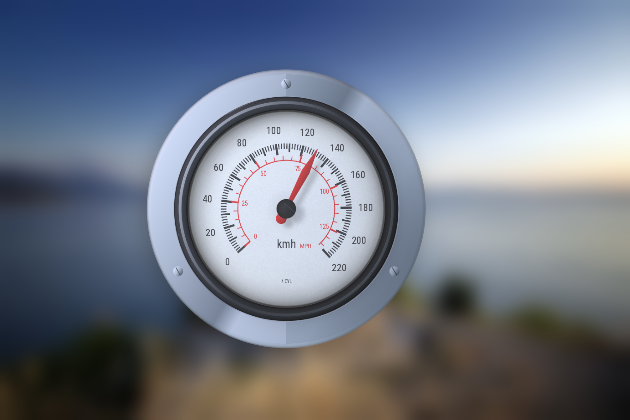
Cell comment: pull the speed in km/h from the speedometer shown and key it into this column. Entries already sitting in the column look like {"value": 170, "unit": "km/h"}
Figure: {"value": 130, "unit": "km/h"}
